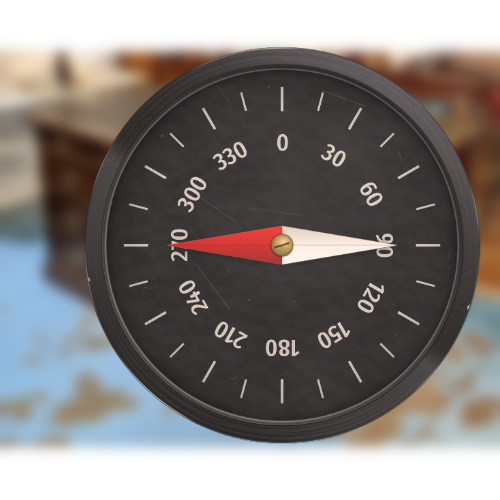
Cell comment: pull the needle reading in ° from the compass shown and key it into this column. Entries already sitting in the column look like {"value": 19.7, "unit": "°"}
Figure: {"value": 270, "unit": "°"}
